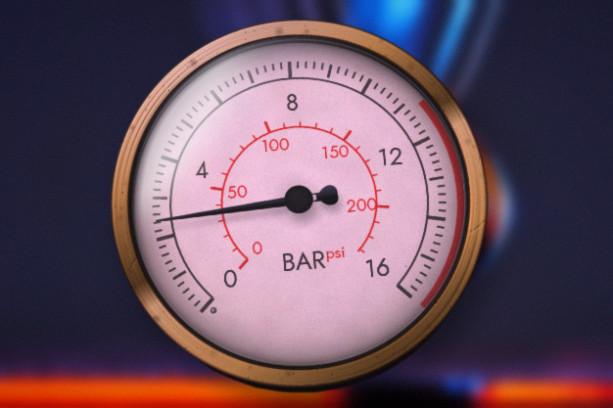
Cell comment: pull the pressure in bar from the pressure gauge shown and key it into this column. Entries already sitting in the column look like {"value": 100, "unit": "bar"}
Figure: {"value": 2.4, "unit": "bar"}
